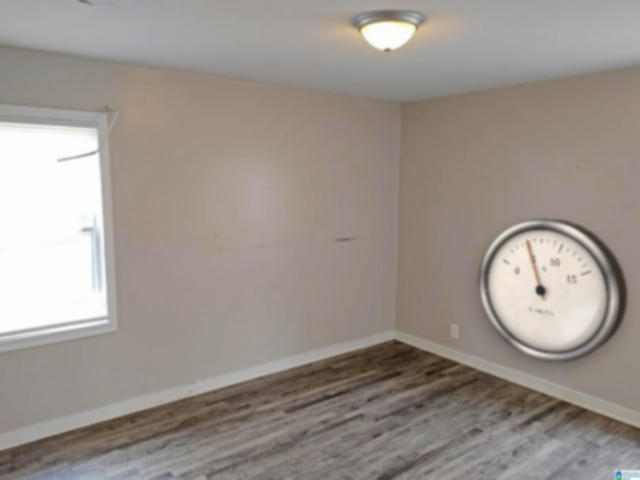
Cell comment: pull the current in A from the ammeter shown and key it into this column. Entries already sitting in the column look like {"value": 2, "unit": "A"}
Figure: {"value": 5, "unit": "A"}
